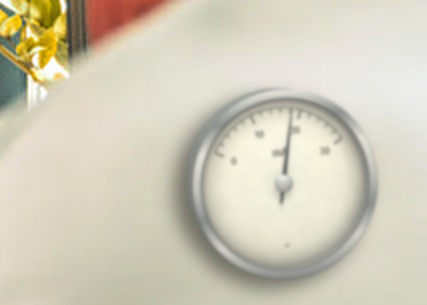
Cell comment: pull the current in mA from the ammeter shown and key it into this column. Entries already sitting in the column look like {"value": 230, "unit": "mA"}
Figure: {"value": 18, "unit": "mA"}
